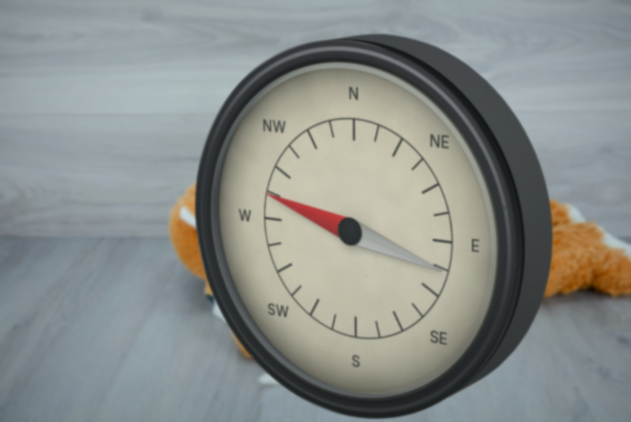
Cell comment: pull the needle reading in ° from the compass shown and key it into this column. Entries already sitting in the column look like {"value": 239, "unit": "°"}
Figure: {"value": 285, "unit": "°"}
